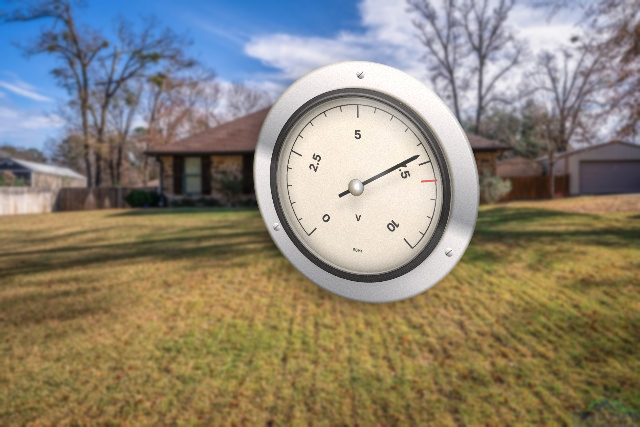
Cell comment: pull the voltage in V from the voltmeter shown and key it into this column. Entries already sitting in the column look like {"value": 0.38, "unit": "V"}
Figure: {"value": 7.25, "unit": "V"}
